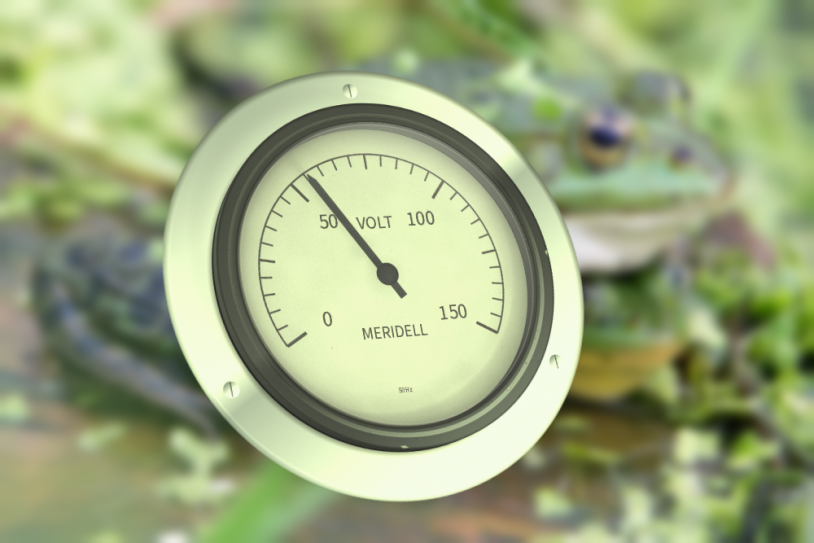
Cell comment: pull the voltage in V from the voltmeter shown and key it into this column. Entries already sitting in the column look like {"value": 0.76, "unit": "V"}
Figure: {"value": 55, "unit": "V"}
